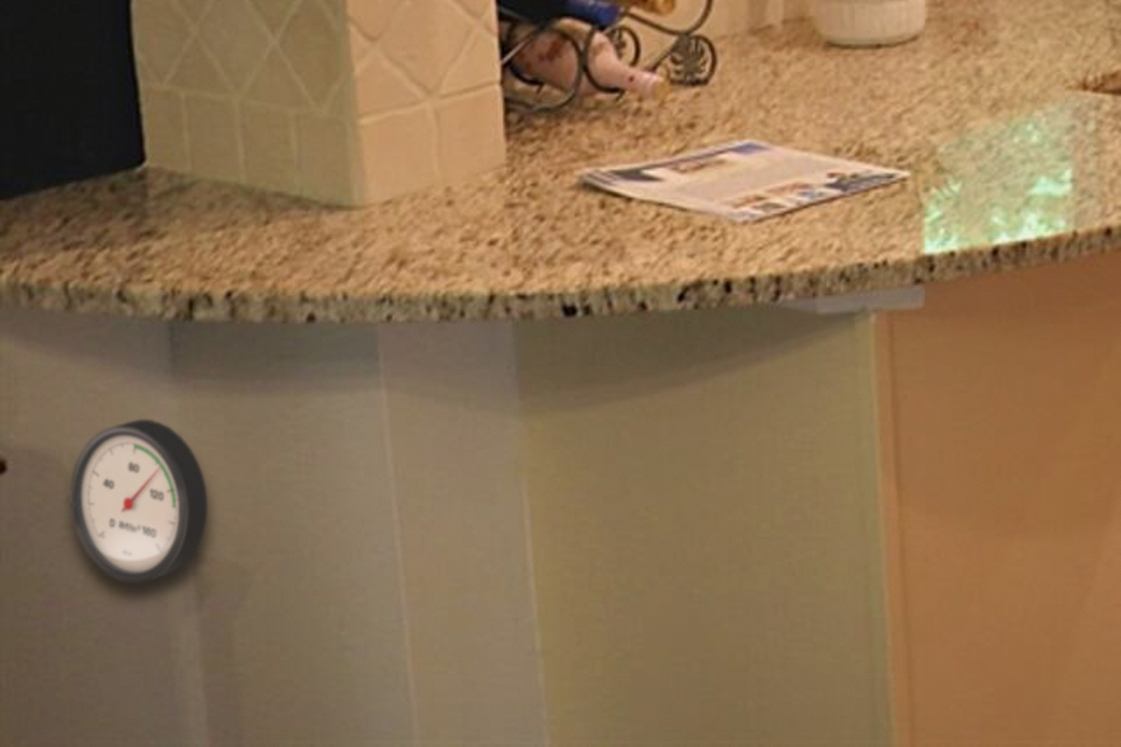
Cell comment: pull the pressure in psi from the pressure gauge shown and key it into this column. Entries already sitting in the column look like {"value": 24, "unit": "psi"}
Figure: {"value": 105, "unit": "psi"}
